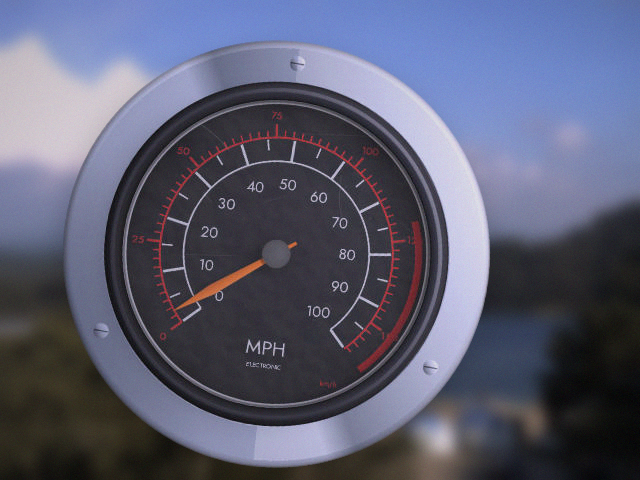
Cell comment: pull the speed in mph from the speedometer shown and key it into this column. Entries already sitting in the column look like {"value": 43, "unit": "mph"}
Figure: {"value": 2.5, "unit": "mph"}
